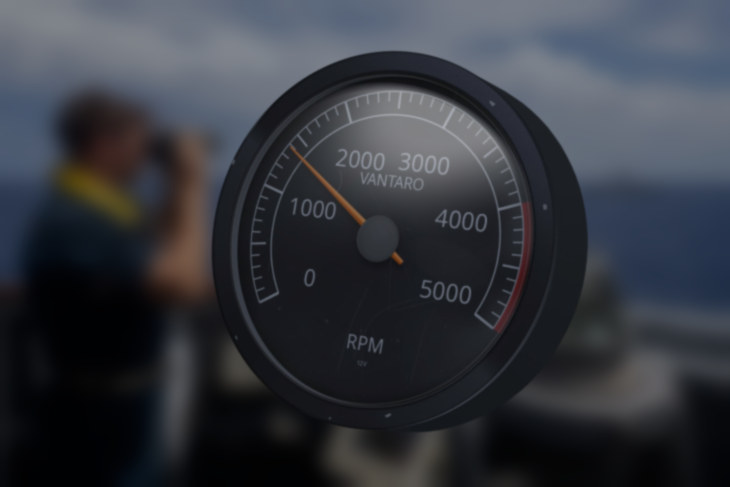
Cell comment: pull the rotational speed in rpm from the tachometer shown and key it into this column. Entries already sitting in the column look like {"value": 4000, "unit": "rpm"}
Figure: {"value": 1400, "unit": "rpm"}
